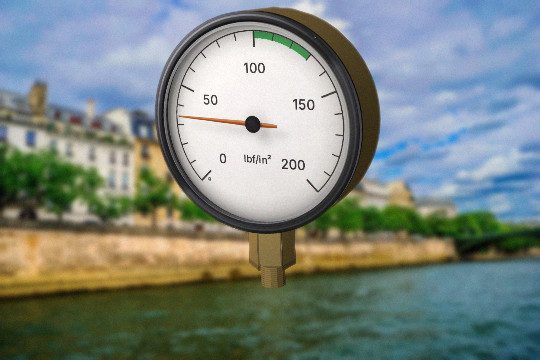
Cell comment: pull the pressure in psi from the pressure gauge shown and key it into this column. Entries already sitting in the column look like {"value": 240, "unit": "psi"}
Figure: {"value": 35, "unit": "psi"}
